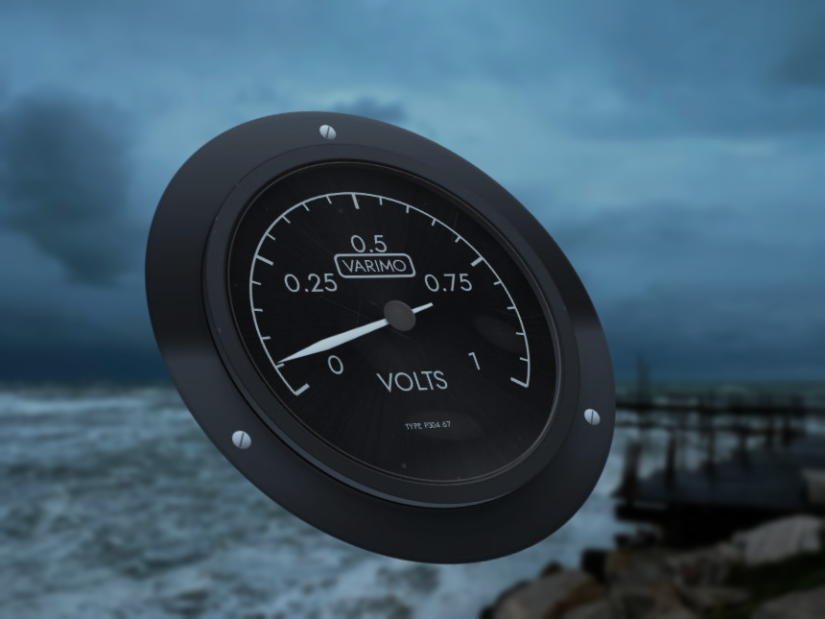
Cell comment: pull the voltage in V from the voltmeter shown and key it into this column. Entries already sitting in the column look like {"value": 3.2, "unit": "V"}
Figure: {"value": 0.05, "unit": "V"}
